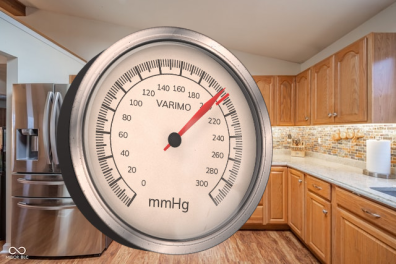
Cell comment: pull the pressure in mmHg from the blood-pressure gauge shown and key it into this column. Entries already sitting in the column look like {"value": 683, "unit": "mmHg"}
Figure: {"value": 200, "unit": "mmHg"}
